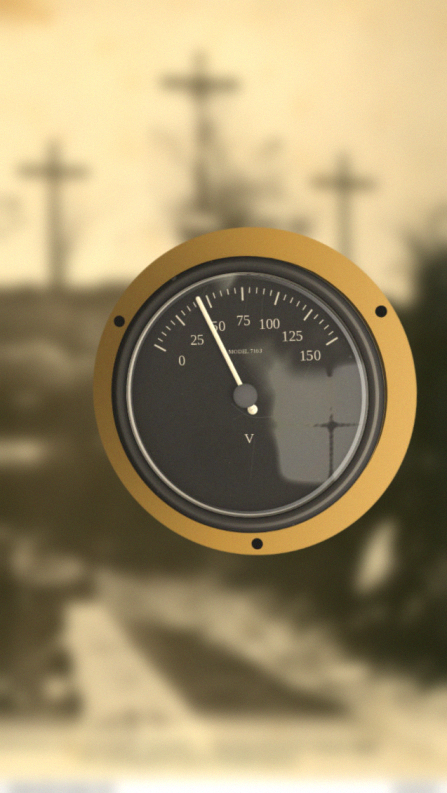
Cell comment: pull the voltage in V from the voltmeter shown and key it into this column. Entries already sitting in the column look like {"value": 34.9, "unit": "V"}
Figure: {"value": 45, "unit": "V"}
